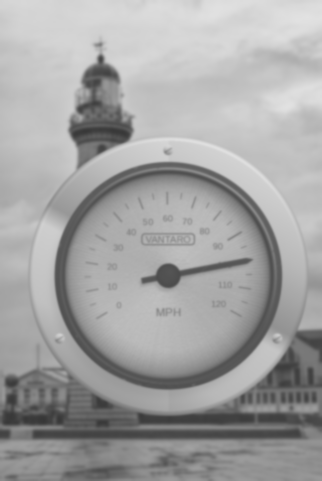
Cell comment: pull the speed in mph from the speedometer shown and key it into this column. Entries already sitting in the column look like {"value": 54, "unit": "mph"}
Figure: {"value": 100, "unit": "mph"}
